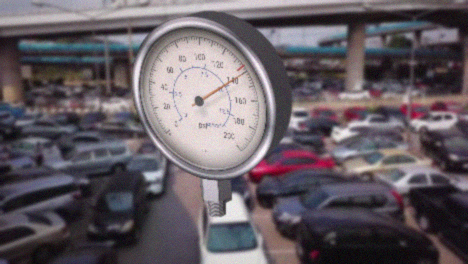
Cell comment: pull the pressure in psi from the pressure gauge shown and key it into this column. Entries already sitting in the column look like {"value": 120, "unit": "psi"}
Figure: {"value": 140, "unit": "psi"}
